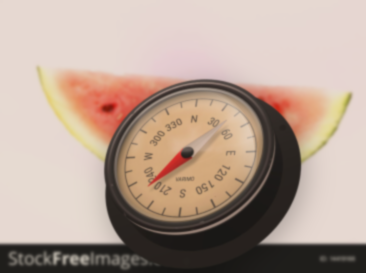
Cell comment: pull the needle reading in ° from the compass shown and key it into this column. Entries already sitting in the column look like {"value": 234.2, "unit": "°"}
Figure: {"value": 225, "unit": "°"}
